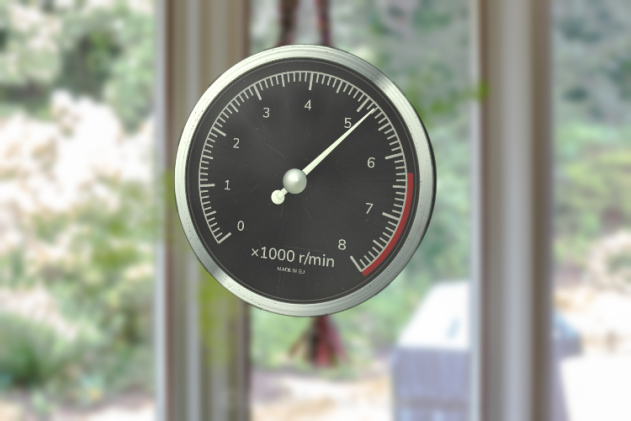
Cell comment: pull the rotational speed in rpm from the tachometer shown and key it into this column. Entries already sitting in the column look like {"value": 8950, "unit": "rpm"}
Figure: {"value": 5200, "unit": "rpm"}
